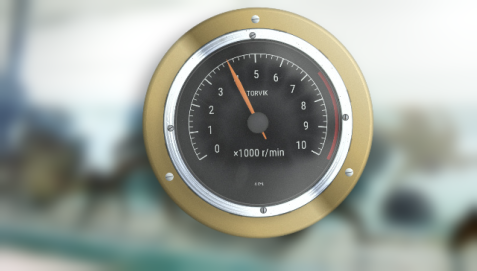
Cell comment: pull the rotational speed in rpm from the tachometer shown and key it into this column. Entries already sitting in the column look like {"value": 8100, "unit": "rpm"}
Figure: {"value": 4000, "unit": "rpm"}
